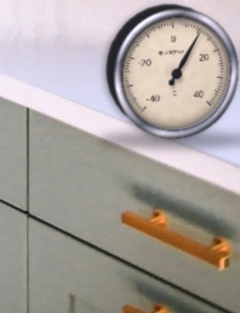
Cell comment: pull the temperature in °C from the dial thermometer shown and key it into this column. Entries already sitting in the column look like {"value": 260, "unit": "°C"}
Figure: {"value": 10, "unit": "°C"}
